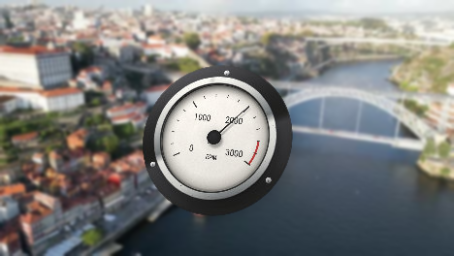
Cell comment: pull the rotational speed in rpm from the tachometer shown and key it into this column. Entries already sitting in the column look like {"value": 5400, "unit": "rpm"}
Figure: {"value": 2000, "unit": "rpm"}
